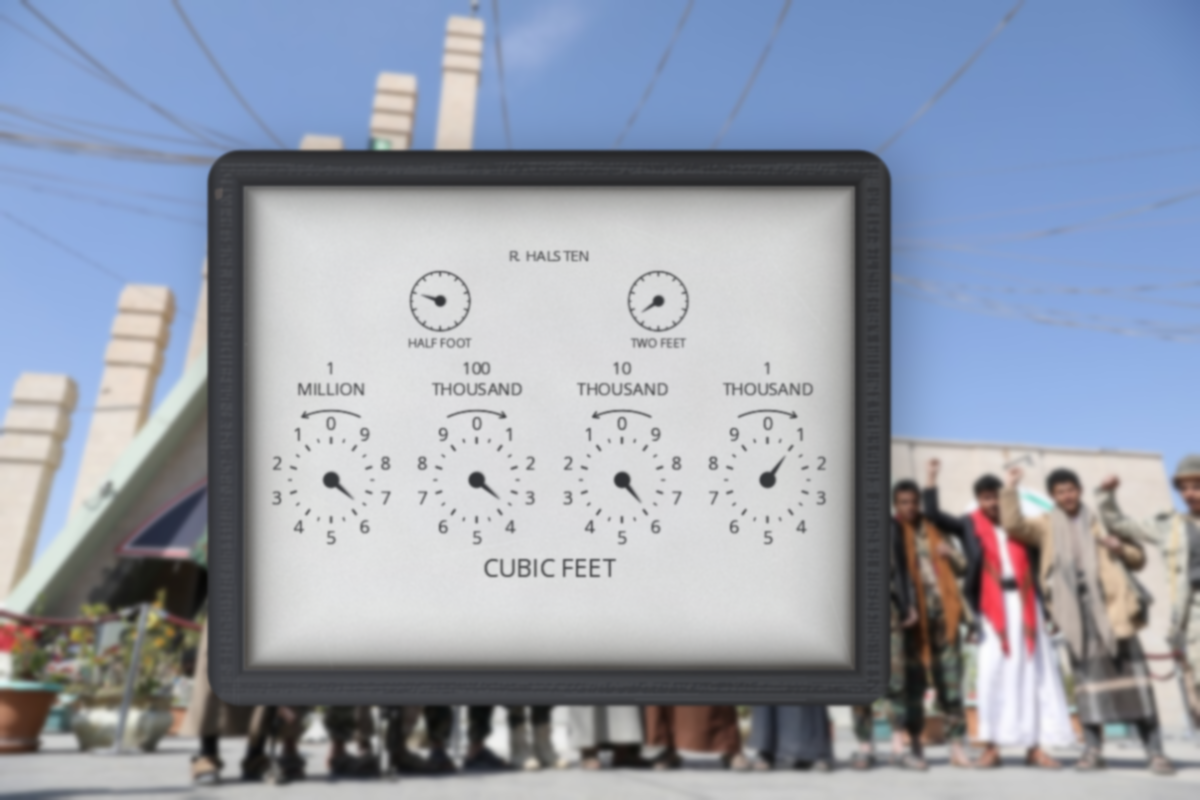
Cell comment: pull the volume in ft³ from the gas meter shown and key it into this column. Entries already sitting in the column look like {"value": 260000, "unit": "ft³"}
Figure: {"value": 636100, "unit": "ft³"}
